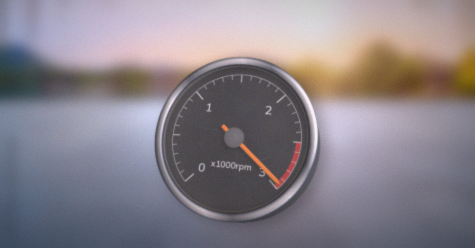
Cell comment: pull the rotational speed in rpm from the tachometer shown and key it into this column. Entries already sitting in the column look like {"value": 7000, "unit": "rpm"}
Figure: {"value": 2950, "unit": "rpm"}
